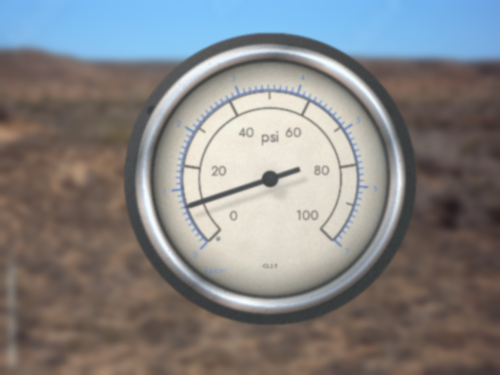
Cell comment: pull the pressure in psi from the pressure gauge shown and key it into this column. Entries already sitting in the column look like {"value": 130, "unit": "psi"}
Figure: {"value": 10, "unit": "psi"}
